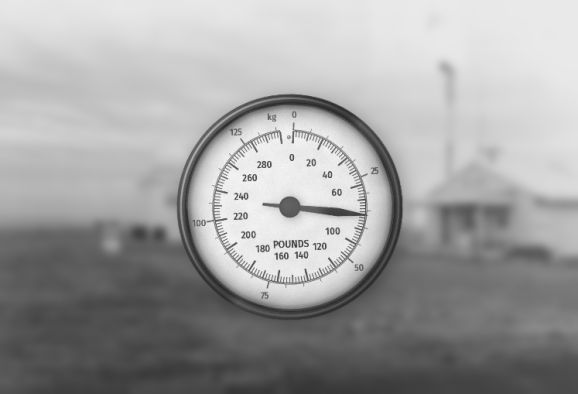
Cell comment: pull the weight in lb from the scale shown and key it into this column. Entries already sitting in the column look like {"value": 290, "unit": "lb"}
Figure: {"value": 80, "unit": "lb"}
